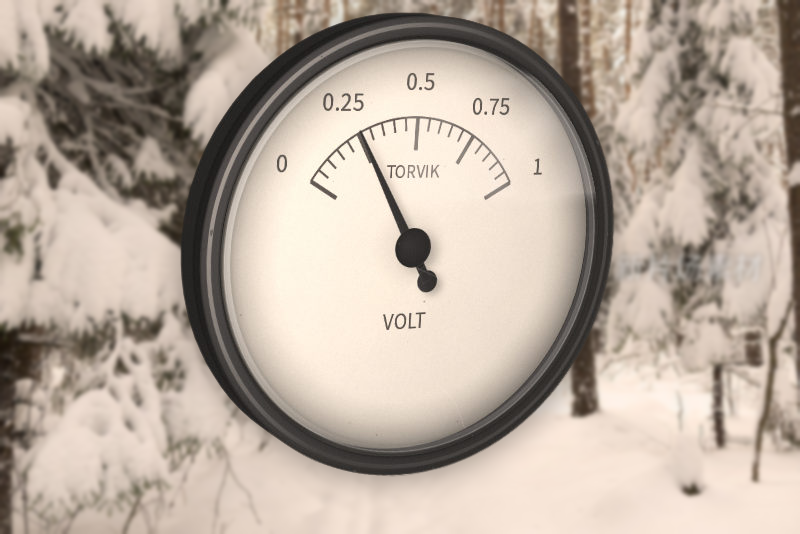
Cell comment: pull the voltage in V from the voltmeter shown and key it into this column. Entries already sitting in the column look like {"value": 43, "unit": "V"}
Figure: {"value": 0.25, "unit": "V"}
